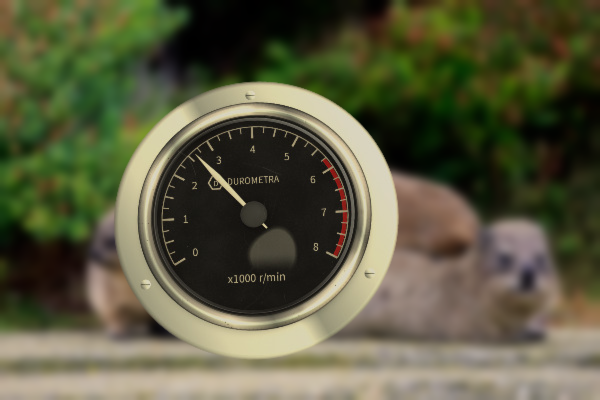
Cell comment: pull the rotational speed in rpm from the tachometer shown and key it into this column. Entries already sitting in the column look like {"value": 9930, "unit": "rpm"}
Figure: {"value": 2625, "unit": "rpm"}
